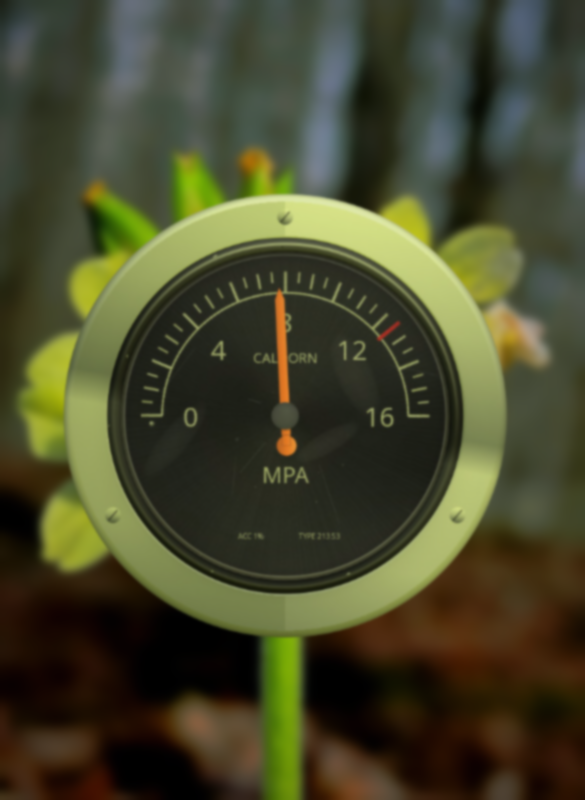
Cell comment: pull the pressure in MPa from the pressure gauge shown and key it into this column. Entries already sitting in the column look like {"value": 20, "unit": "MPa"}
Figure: {"value": 7.75, "unit": "MPa"}
